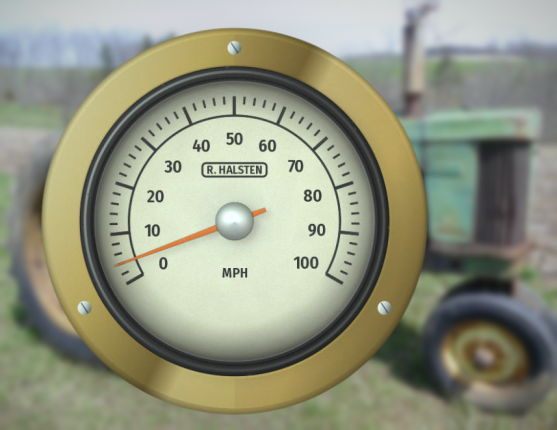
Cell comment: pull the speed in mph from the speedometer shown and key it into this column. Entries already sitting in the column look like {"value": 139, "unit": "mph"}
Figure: {"value": 4, "unit": "mph"}
